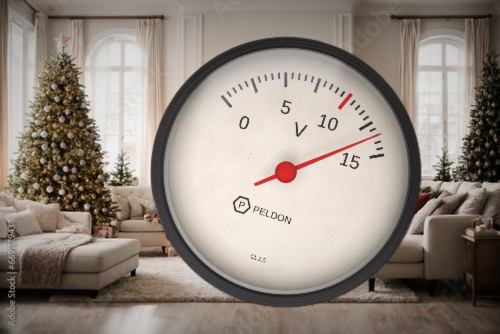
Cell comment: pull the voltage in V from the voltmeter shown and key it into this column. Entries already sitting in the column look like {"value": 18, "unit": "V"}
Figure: {"value": 13.5, "unit": "V"}
